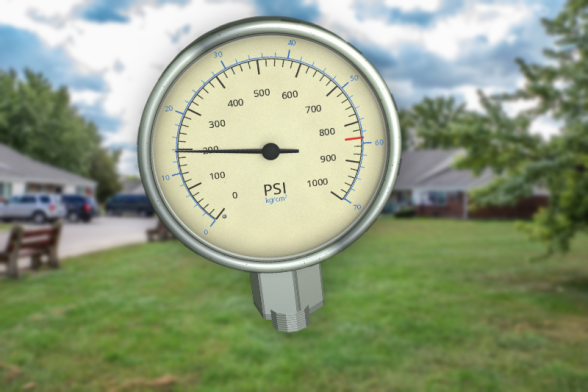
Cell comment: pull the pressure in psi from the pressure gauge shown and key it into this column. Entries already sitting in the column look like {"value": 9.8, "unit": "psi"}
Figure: {"value": 200, "unit": "psi"}
